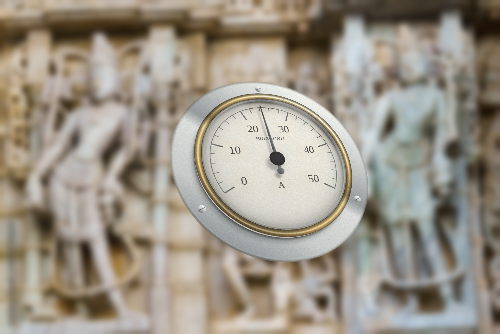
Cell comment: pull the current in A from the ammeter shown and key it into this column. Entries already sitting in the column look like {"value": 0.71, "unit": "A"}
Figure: {"value": 24, "unit": "A"}
